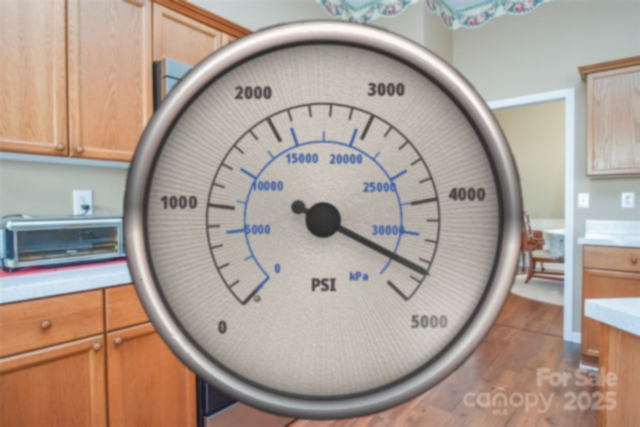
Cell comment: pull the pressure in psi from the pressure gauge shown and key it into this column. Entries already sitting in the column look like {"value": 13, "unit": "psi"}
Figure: {"value": 4700, "unit": "psi"}
